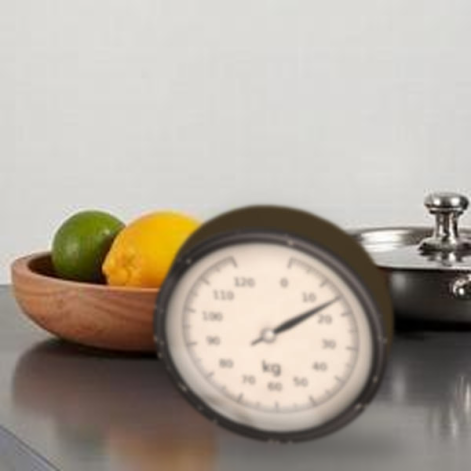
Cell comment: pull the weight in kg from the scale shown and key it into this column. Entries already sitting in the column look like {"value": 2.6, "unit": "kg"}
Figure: {"value": 15, "unit": "kg"}
